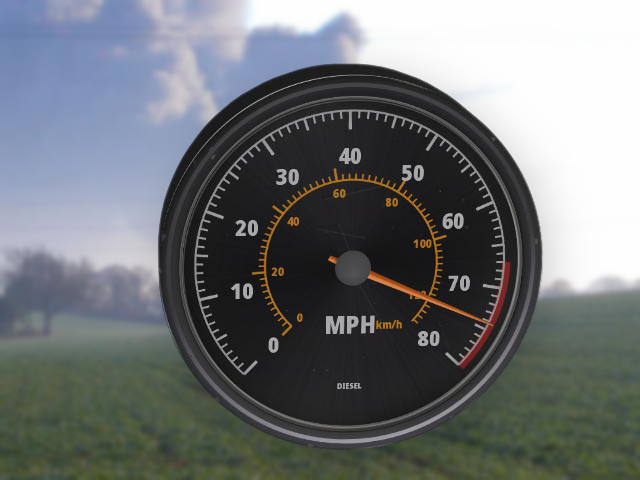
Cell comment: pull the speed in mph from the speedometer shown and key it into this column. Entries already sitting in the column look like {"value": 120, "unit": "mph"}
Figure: {"value": 74, "unit": "mph"}
